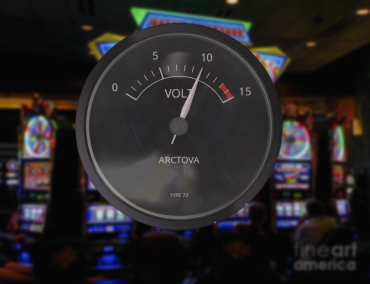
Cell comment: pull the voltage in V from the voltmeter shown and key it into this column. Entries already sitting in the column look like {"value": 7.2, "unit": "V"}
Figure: {"value": 10, "unit": "V"}
